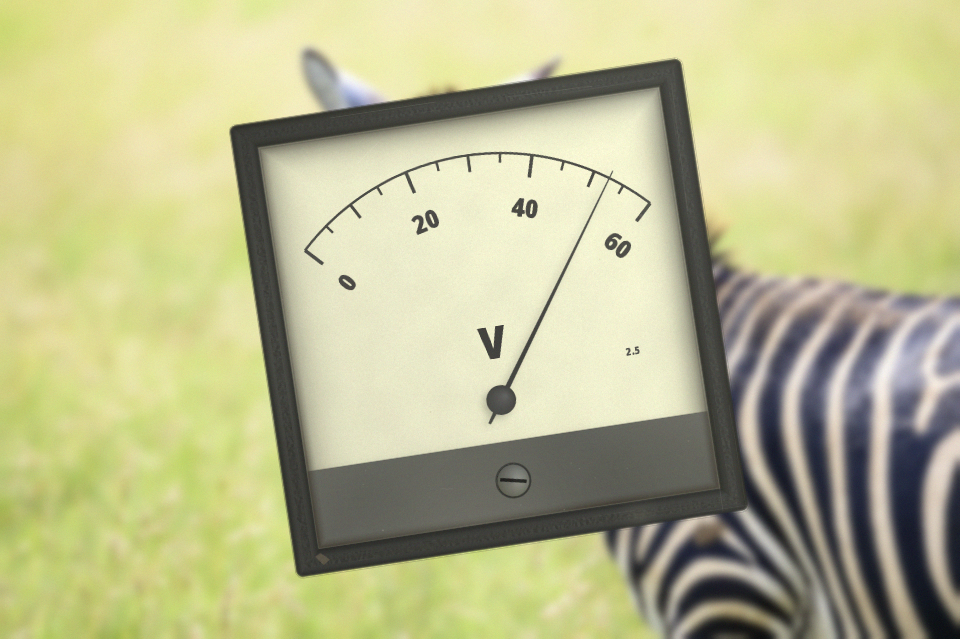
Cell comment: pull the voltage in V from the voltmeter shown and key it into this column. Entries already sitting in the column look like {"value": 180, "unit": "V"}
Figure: {"value": 52.5, "unit": "V"}
